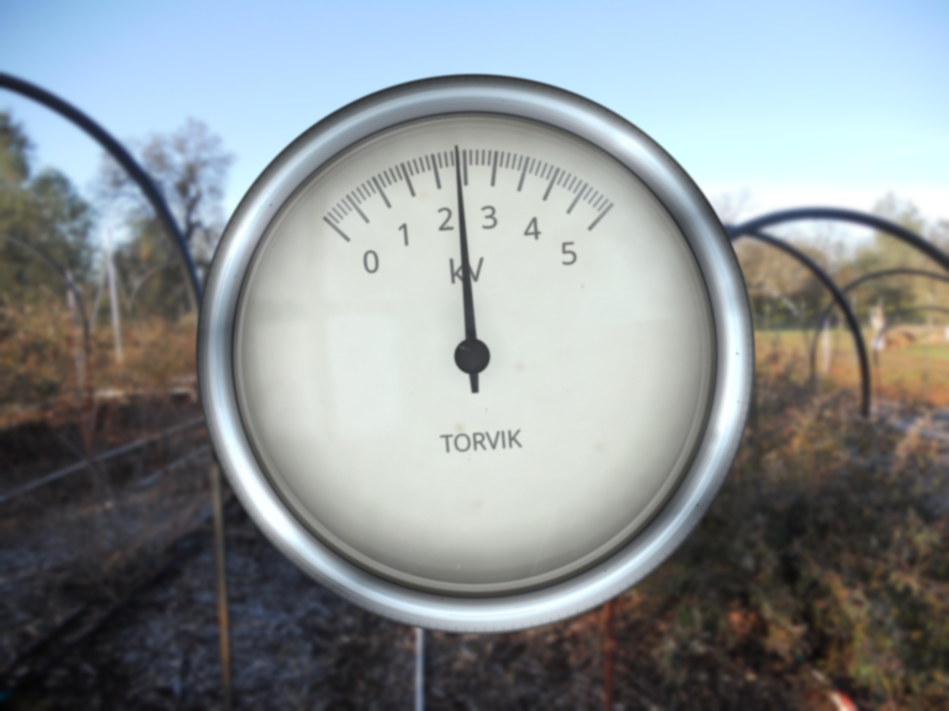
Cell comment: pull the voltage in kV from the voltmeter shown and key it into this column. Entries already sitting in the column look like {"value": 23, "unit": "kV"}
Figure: {"value": 2.4, "unit": "kV"}
